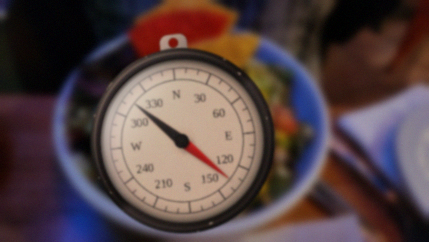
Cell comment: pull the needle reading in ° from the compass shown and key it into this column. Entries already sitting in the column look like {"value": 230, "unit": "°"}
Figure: {"value": 135, "unit": "°"}
